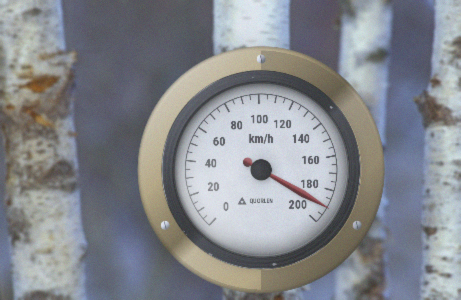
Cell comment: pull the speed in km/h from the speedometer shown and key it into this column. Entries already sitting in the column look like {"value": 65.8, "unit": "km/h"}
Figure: {"value": 190, "unit": "km/h"}
